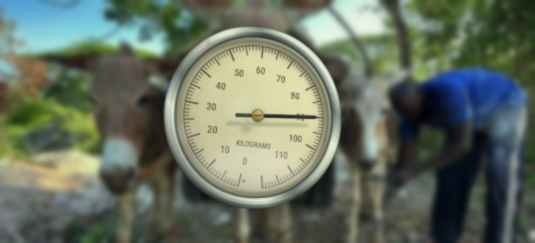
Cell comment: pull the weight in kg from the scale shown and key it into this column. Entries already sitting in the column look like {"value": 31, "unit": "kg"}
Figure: {"value": 90, "unit": "kg"}
